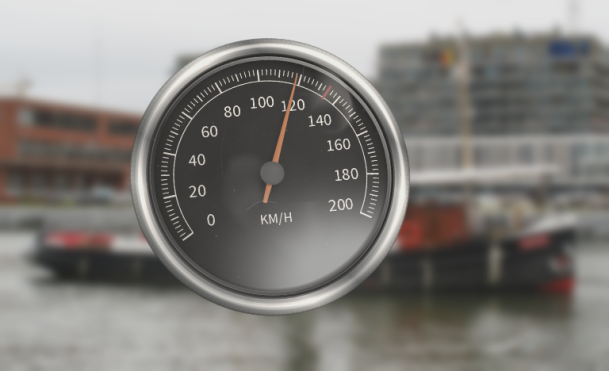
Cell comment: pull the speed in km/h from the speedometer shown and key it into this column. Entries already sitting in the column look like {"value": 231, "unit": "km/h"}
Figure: {"value": 118, "unit": "km/h"}
